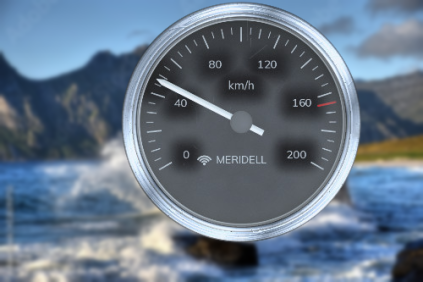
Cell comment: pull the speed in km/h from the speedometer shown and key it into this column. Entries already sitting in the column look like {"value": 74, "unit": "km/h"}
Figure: {"value": 47.5, "unit": "km/h"}
